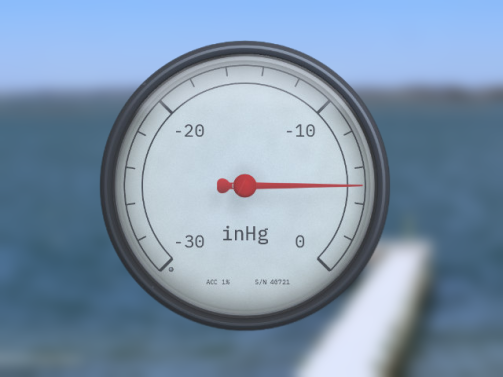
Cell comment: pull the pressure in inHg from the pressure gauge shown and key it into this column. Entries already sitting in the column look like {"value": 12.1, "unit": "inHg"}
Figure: {"value": -5, "unit": "inHg"}
